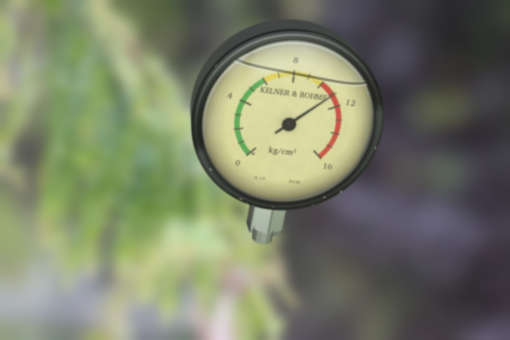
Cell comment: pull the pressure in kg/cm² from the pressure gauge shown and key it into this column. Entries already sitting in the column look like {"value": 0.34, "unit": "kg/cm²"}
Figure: {"value": 11, "unit": "kg/cm²"}
